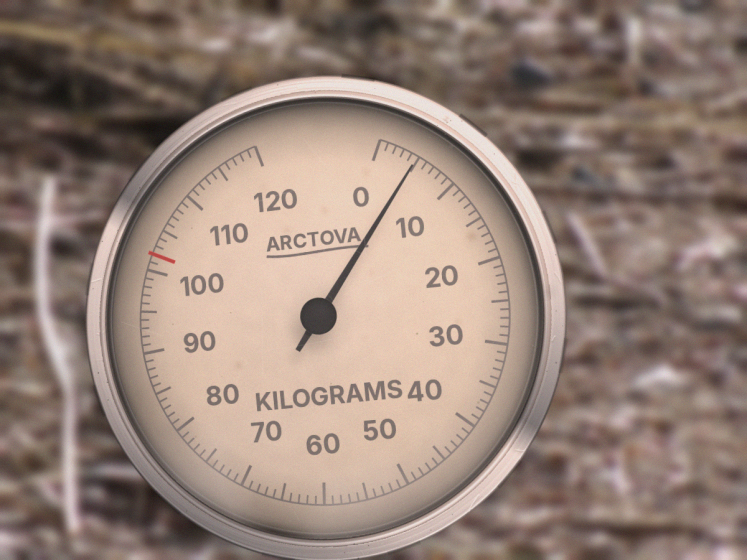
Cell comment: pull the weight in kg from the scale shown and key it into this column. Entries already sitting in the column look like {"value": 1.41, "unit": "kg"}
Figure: {"value": 5, "unit": "kg"}
